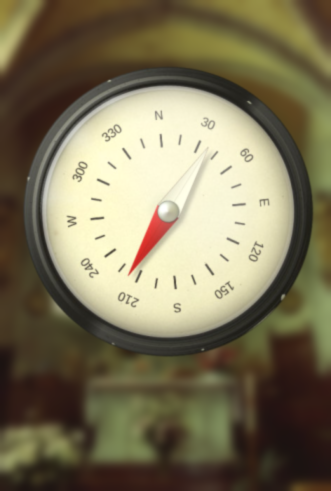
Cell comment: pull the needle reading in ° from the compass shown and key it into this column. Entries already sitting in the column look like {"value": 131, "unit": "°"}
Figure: {"value": 217.5, "unit": "°"}
